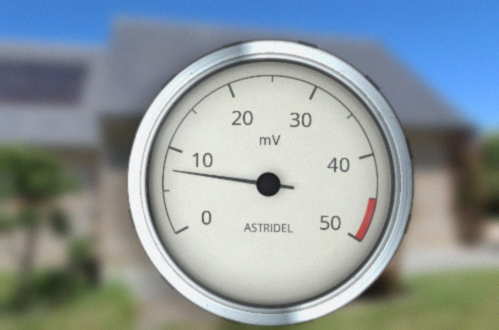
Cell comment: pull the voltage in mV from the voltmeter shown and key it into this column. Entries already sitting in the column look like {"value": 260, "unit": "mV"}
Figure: {"value": 7.5, "unit": "mV"}
